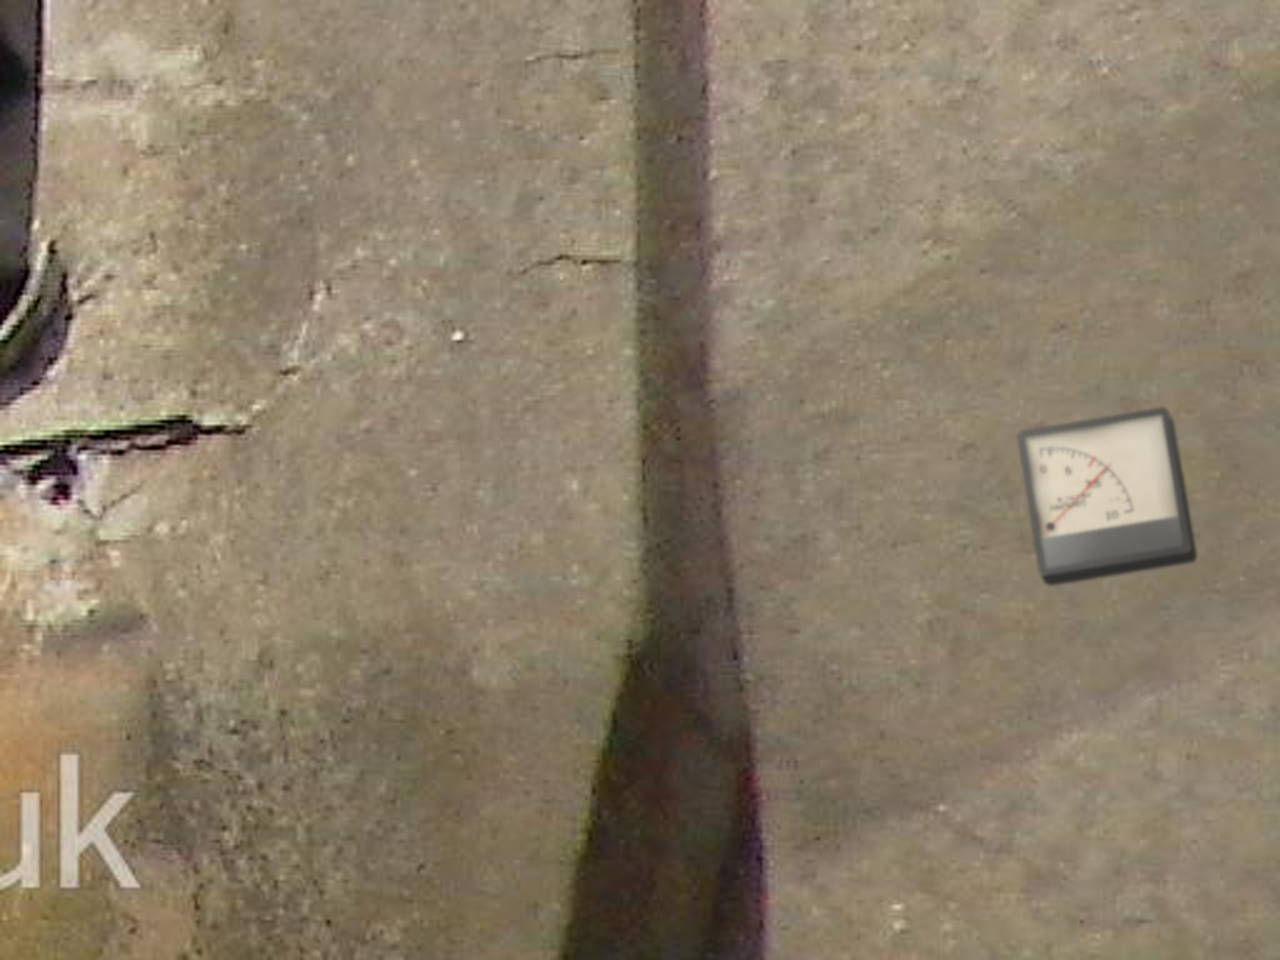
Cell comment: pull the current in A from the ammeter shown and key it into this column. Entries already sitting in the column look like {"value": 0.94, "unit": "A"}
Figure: {"value": 7.5, "unit": "A"}
